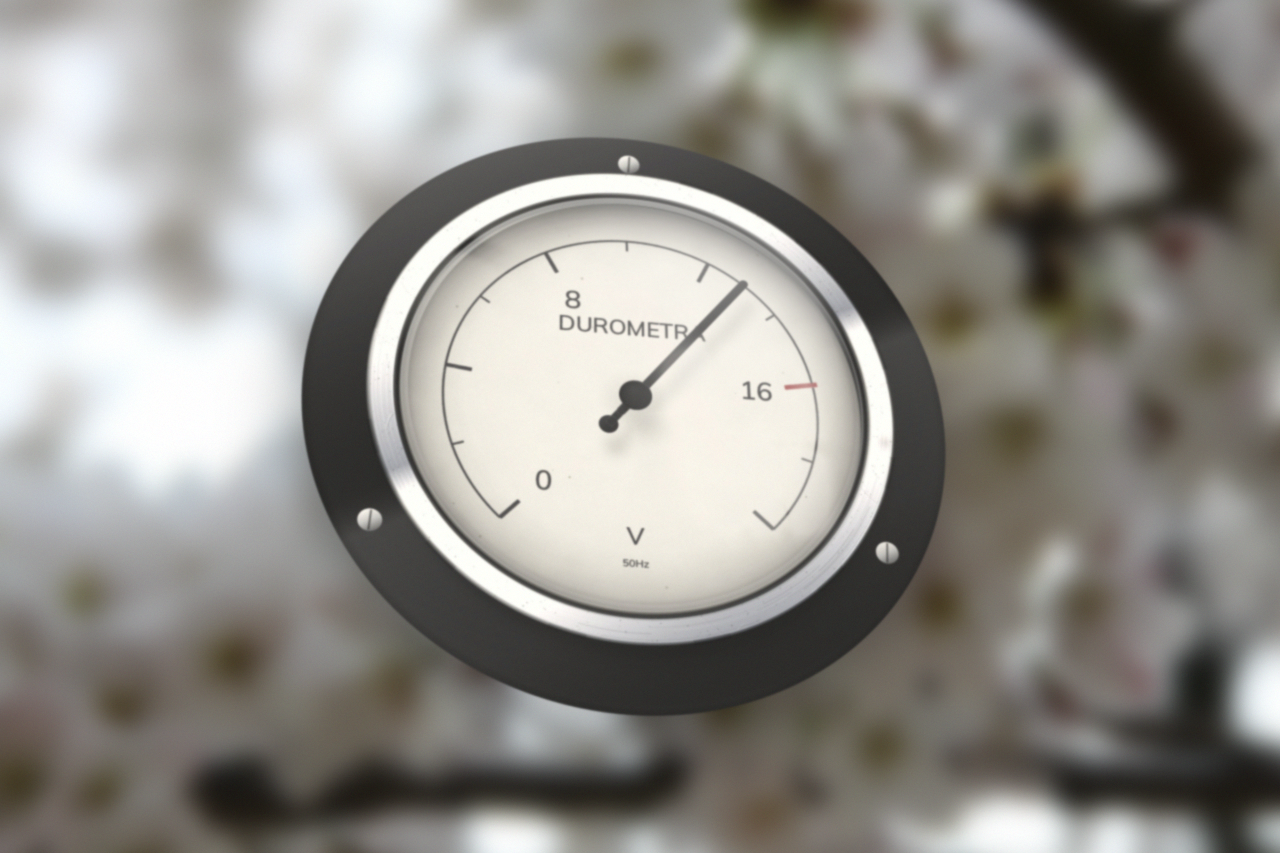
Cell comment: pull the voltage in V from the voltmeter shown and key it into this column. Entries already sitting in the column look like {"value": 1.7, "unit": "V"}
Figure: {"value": 13, "unit": "V"}
